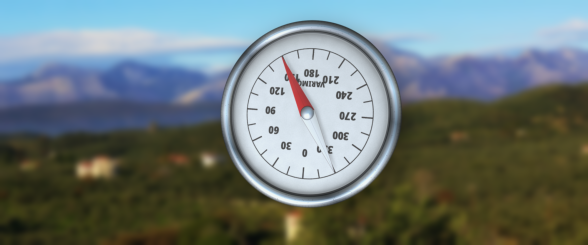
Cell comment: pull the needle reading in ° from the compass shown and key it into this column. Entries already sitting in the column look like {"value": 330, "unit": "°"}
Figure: {"value": 150, "unit": "°"}
